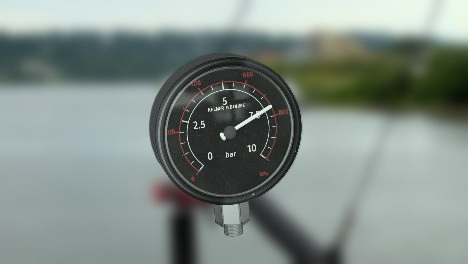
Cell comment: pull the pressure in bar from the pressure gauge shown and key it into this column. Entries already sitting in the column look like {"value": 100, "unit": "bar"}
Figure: {"value": 7.5, "unit": "bar"}
